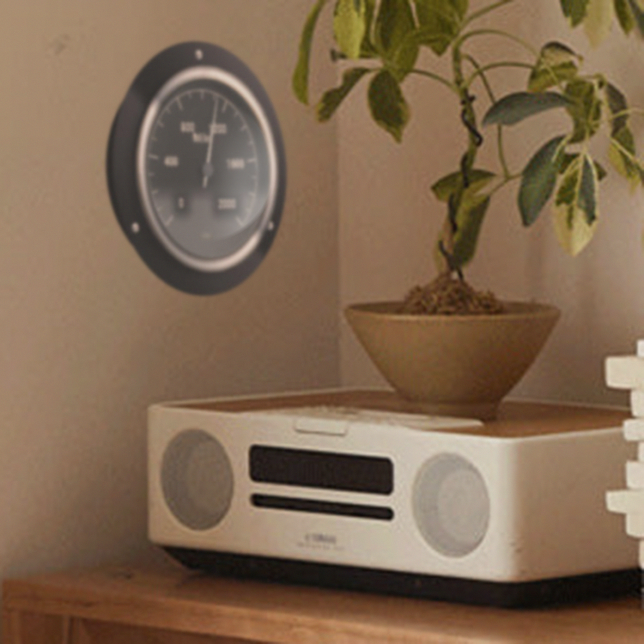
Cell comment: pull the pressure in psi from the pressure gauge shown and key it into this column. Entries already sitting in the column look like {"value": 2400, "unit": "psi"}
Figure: {"value": 1100, "unit": "psi"}
